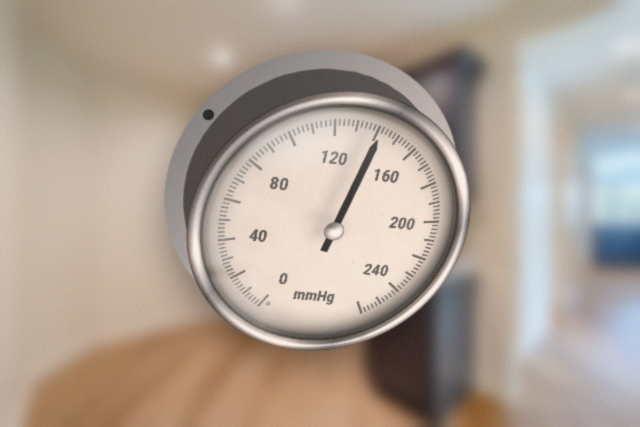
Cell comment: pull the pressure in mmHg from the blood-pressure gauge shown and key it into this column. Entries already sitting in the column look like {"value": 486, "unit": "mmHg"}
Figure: {"value": 140, "unit": "mmHg"}
